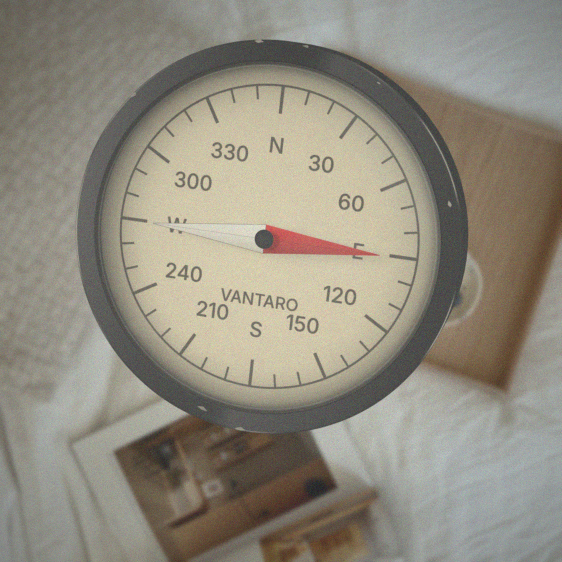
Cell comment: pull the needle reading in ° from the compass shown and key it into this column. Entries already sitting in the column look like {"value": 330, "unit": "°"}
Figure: {"value": 90, "unit": "°"}
